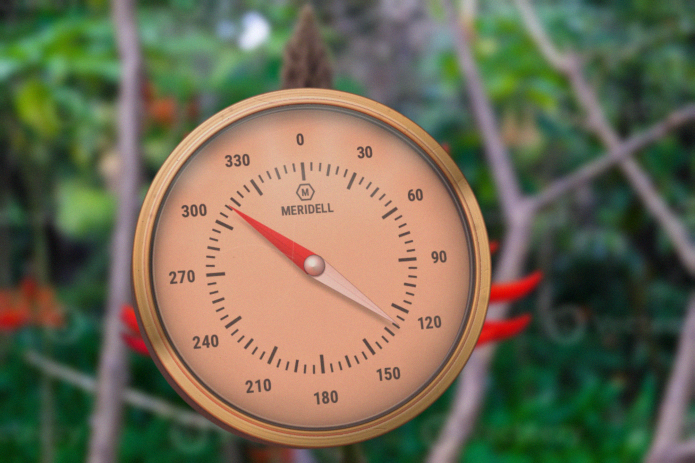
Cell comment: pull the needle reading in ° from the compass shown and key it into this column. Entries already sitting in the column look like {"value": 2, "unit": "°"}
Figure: {"value": 310, "unit": "°"}
